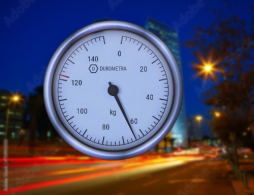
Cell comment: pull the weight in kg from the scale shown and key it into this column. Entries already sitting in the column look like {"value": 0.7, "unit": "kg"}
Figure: {"value": 64, "unit": "kg"}
